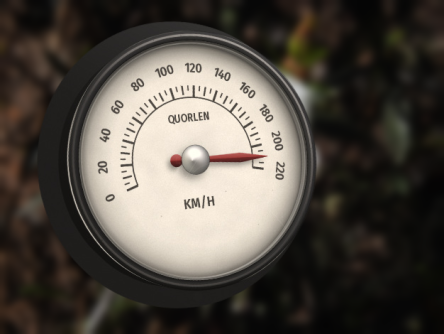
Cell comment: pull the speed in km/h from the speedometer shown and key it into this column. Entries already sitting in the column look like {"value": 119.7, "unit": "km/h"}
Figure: {"value": 210, "unit": "km/h"}
